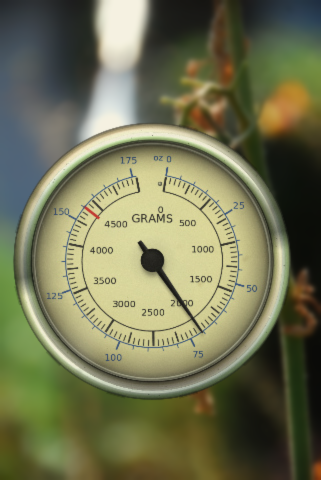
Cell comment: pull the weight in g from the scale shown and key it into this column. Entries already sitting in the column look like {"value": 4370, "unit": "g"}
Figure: {"value": 2000, "unit": "g"}
